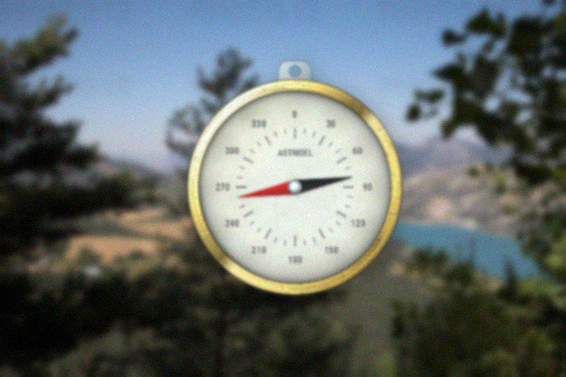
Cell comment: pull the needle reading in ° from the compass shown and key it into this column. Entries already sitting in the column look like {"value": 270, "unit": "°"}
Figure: {"value": 260, "unit": "°"}
